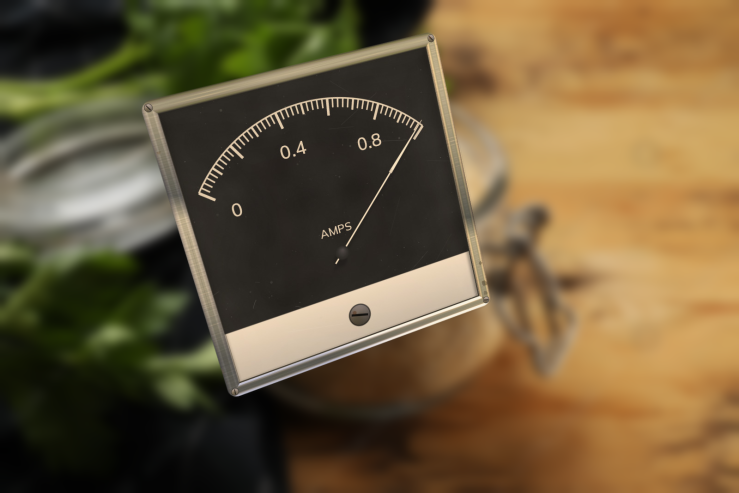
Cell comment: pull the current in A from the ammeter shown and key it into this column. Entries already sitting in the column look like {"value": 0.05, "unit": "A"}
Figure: {"value": 0.98, "unit": "A"}
